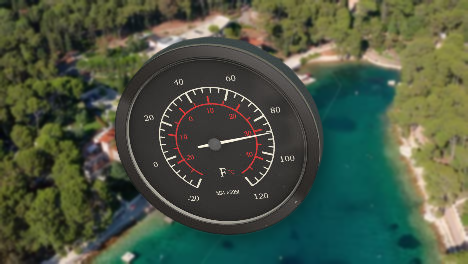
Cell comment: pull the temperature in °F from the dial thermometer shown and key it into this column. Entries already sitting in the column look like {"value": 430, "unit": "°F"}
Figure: {"value": 88, "unit": "°F"}
